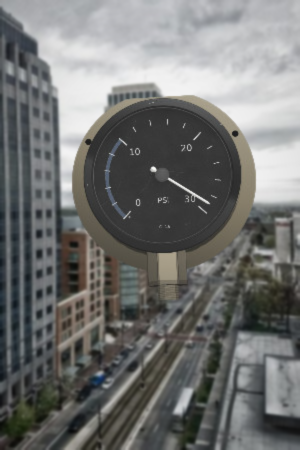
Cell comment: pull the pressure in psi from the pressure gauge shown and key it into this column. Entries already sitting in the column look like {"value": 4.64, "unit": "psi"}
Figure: {"value": 29, "unit": "psi"}
